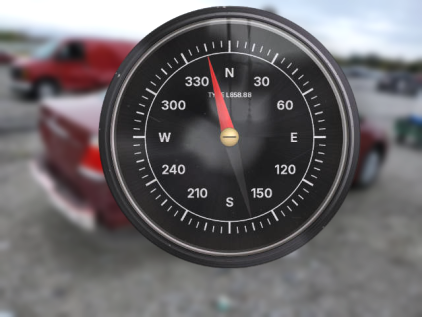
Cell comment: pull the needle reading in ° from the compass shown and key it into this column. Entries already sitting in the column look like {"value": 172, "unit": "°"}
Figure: {"value": 345, "unit": "°"}
